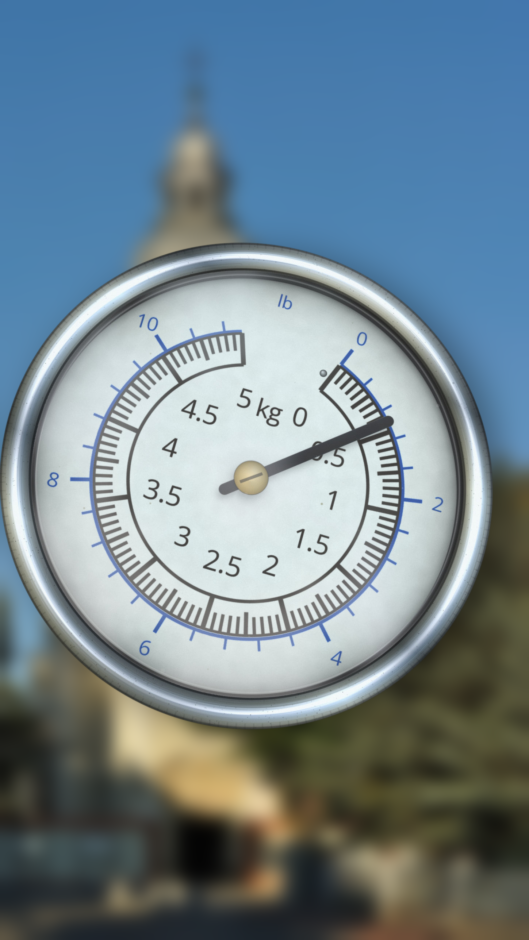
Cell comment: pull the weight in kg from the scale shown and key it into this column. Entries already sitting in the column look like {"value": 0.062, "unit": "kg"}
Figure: {"value": 0.45, "unit": "kg"}
